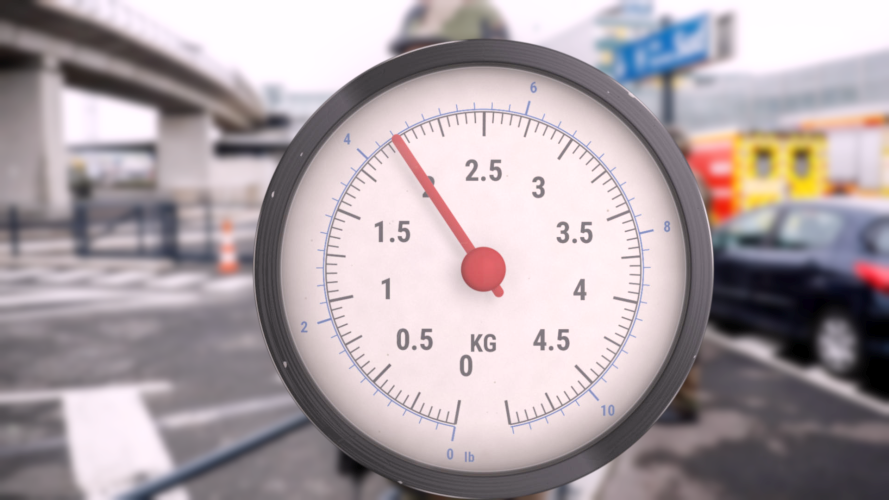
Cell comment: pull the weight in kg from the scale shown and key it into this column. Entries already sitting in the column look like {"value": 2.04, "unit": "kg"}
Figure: {"value": 2, "unit": "kg"}
